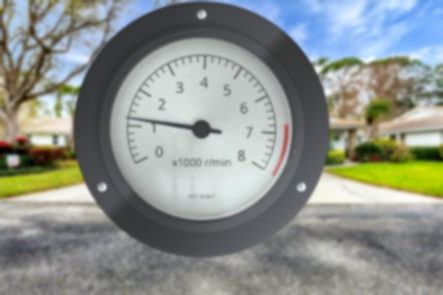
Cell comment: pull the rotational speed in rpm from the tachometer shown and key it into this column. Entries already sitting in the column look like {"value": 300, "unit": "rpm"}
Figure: {"value": 1200, "unit": "rpm"}
